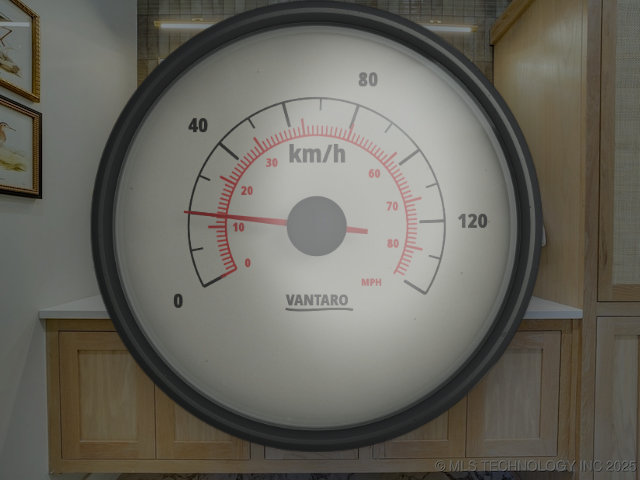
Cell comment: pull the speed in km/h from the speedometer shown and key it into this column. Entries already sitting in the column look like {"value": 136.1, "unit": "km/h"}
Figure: {"value": 20, "unit": "km/h"}
